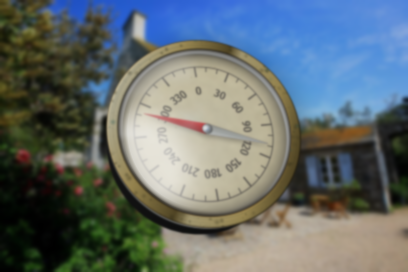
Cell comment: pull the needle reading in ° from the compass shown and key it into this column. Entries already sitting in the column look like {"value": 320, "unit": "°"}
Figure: {"value": 290, "unit": "°"}
